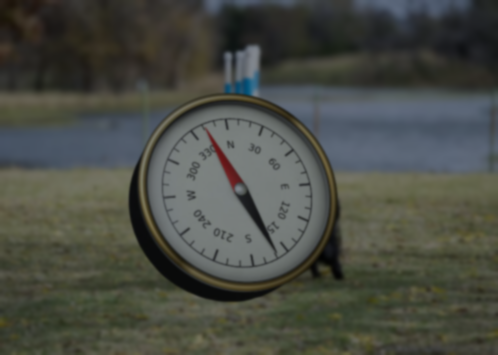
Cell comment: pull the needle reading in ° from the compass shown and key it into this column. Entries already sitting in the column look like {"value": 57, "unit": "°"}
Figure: {"value": 340, "unit": "°"}
